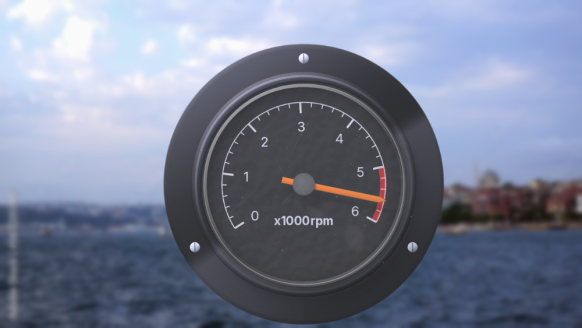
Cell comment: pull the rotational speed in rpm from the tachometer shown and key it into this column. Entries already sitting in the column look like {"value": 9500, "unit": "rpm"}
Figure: {"value": 5600, "unit": "rpm"}
